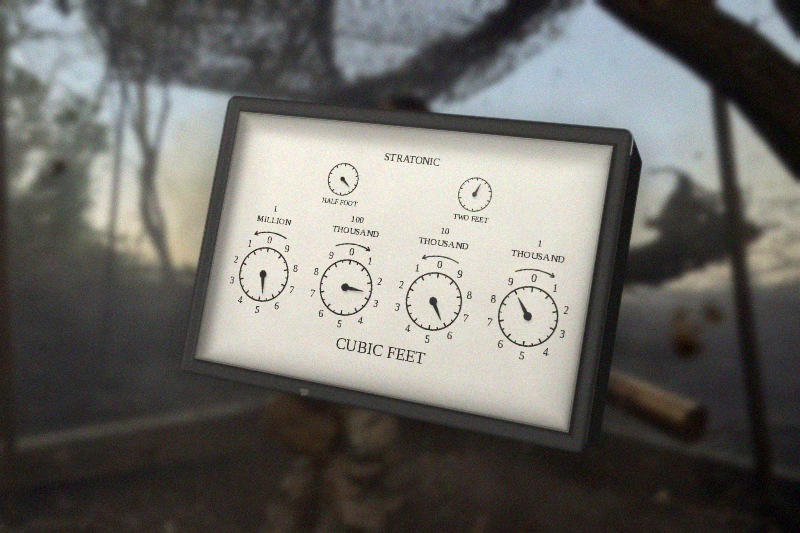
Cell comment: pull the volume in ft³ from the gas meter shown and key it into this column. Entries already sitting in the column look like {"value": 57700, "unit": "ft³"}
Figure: {"value": 525900, "unit": "ft³"}
